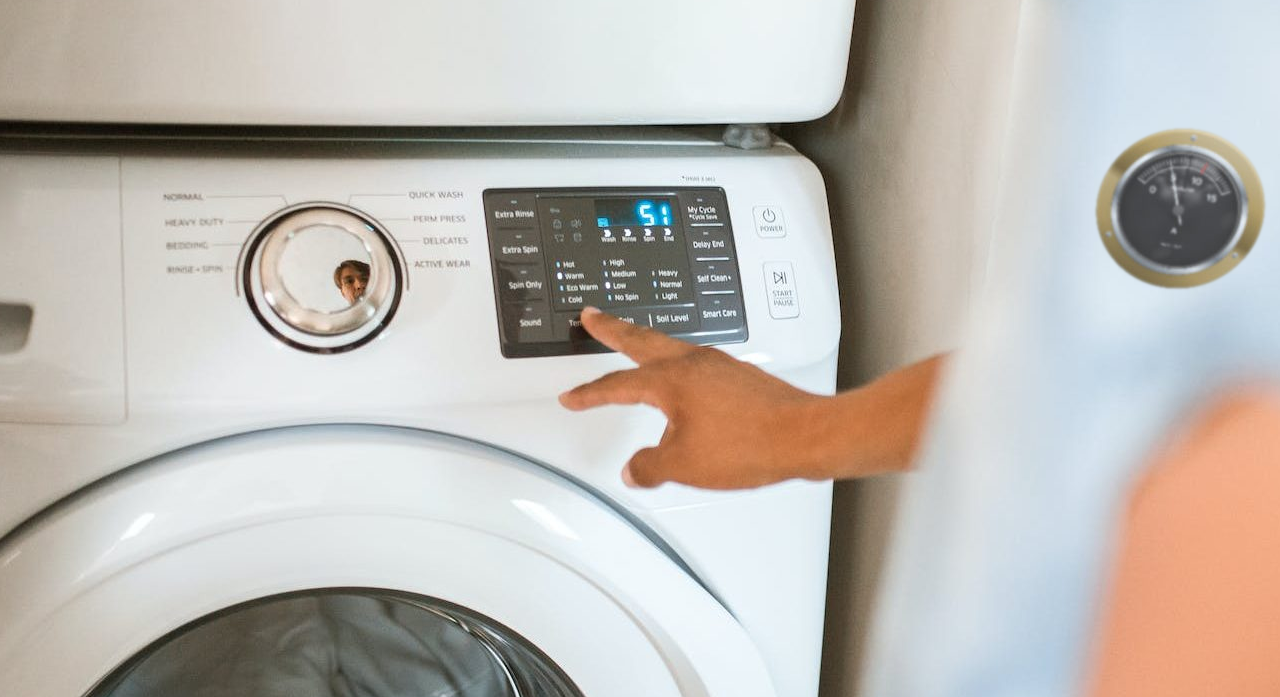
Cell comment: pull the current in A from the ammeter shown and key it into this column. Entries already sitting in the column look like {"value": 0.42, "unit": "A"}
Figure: {"value": 5, "unit": "A"}
